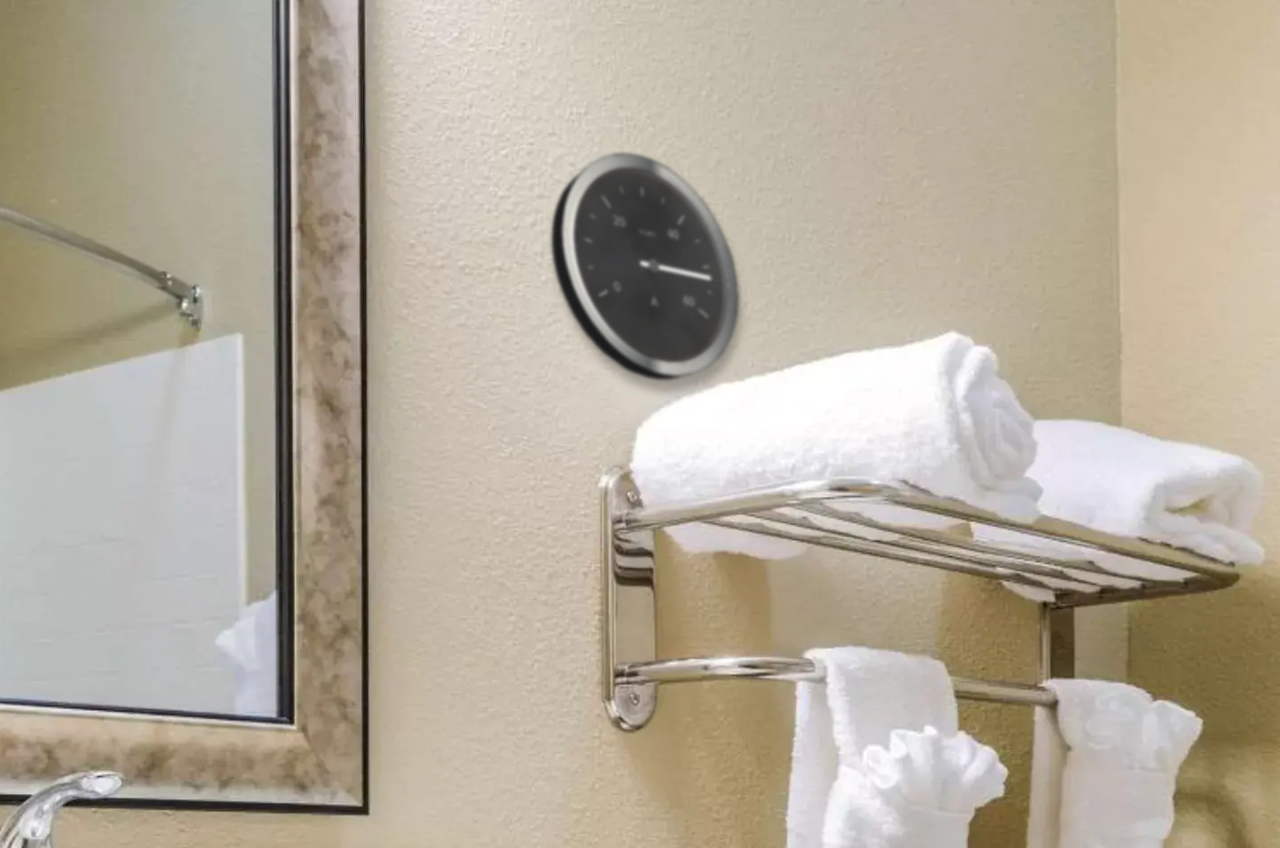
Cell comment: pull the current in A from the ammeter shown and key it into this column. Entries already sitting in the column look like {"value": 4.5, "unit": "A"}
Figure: {"value": 52.5, "unit": "A"}
